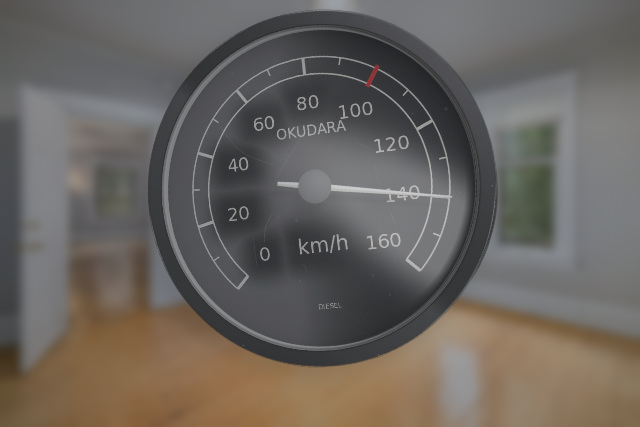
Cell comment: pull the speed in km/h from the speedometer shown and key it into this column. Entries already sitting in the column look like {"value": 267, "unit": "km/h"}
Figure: {"value": 140, "unit": "km/h"}
